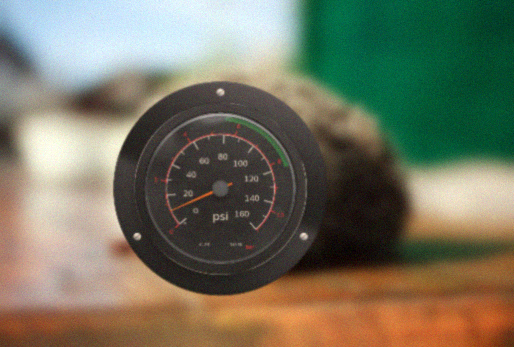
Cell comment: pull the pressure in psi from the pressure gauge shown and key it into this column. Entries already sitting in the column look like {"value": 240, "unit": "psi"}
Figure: {"value": 10, "unit": "psi"}
